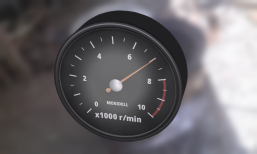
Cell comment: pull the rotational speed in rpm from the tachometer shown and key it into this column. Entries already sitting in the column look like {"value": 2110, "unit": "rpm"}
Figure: {"value": 7000, "unit": "rpm"}
